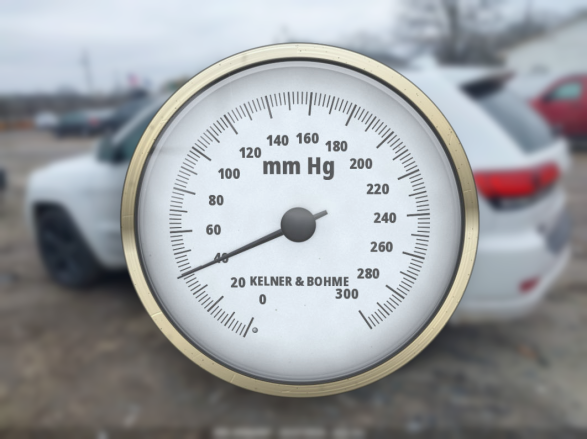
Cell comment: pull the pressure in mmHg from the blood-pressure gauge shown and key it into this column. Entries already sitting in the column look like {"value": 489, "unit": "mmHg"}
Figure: {"value": 40, "unit": "mmHg"}
